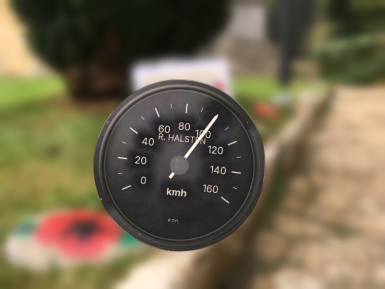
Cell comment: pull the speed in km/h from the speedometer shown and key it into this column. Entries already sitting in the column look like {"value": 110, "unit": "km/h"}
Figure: {"value": 100, "unit": "km/h"}
